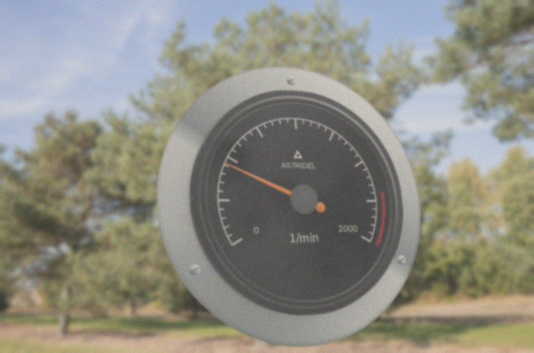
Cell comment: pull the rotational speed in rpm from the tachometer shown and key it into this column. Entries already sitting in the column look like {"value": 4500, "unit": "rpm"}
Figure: {"value": 450, "unit": "rpm"}
